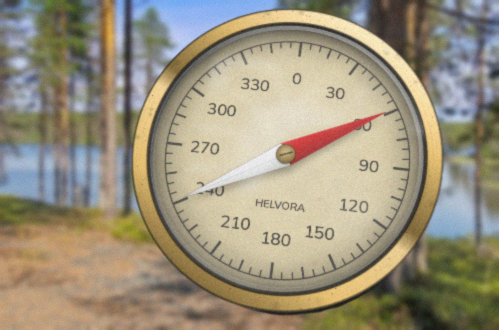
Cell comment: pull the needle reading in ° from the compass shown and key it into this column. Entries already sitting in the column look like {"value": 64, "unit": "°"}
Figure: {"value": 60, "unit": "°"}
